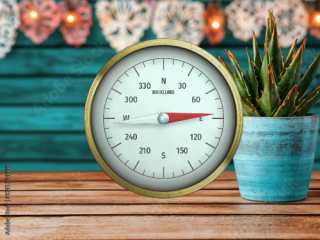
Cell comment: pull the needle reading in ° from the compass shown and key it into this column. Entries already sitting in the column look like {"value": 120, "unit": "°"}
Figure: {"value": 85, "unit": "°"}
